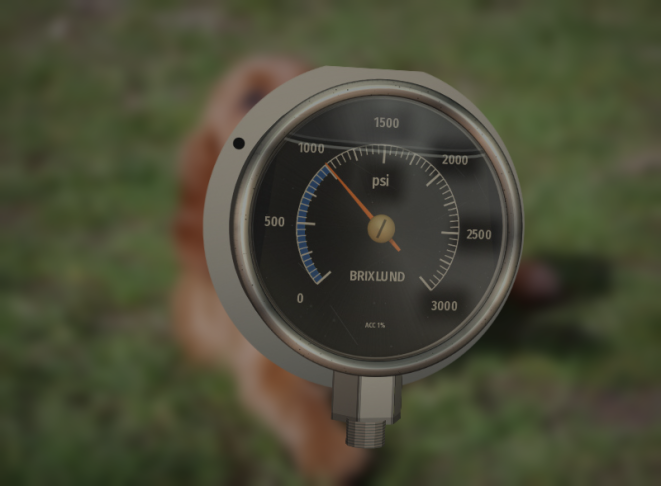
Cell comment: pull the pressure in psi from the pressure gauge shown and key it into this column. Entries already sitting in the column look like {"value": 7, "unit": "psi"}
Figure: {"value": 1000, "unit": "psi"}
